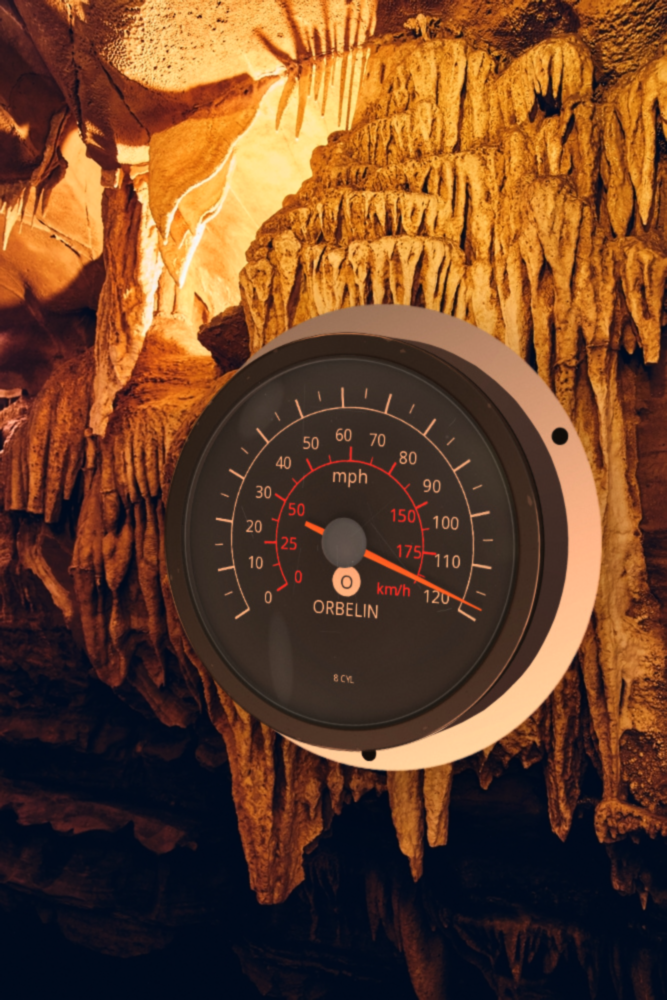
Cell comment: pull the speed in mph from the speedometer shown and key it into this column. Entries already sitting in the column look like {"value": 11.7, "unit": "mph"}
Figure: {"value": 117.5, "unit": "mph"}
